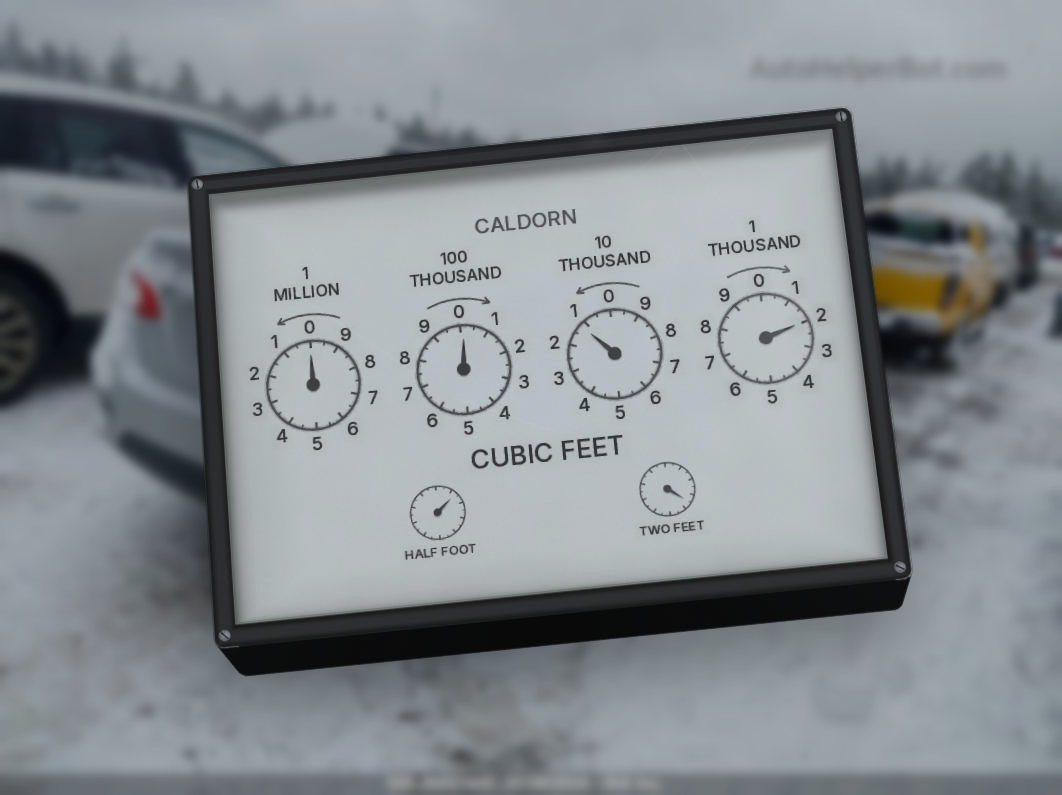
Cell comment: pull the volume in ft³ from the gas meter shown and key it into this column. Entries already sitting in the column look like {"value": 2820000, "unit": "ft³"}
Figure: {"value": 1200, "unit": "ft³"}
